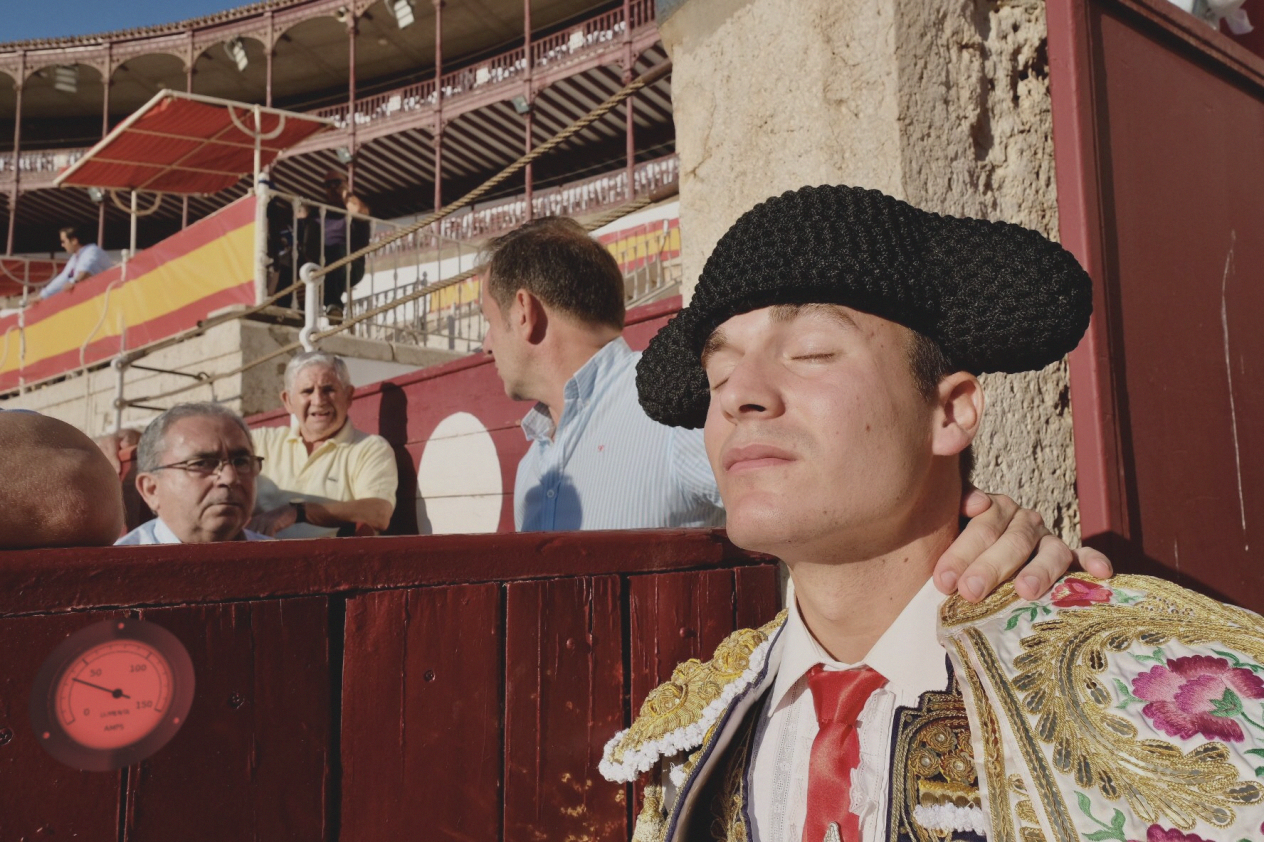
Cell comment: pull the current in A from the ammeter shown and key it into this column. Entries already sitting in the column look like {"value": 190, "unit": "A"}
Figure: {"value": 35, "unit": "A"}
